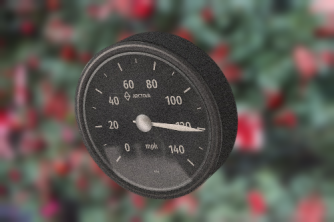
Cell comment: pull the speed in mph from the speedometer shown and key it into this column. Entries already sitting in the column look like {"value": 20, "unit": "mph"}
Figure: {"value": 120, "unit": "mph"}
